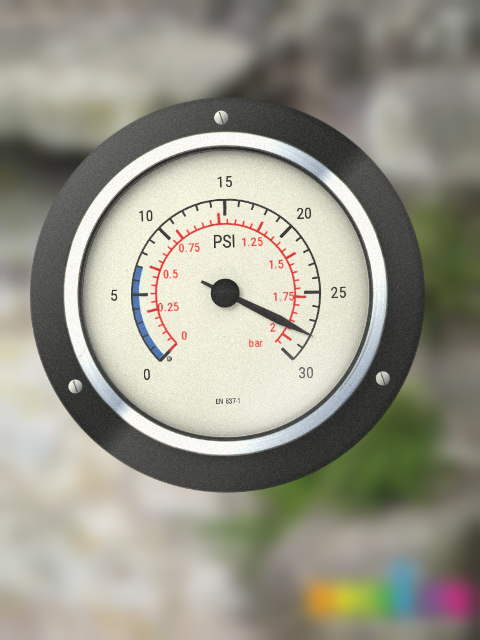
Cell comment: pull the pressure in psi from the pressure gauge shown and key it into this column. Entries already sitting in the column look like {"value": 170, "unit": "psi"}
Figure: {"value": 28, "unit": "psi"}
